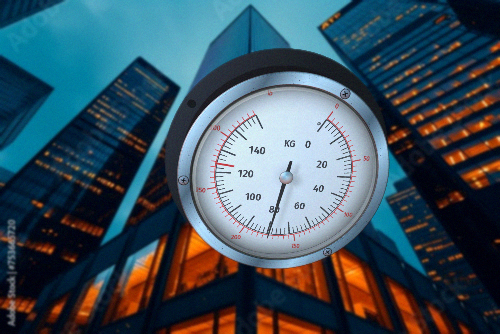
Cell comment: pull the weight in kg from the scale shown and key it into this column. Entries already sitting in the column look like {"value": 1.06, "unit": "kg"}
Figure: {"value": 80, "unit": "kg"}
